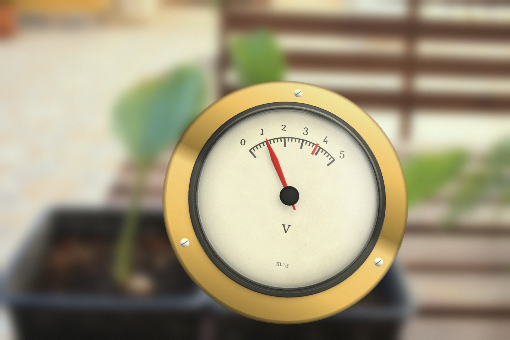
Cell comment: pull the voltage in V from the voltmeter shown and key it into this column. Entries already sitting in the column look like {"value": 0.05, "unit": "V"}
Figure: {"value": 1, "unit": "V"}
